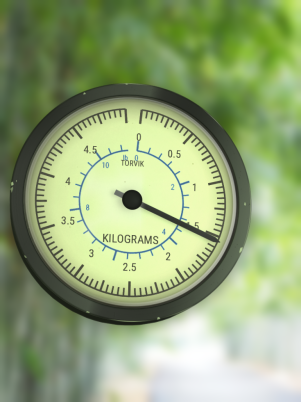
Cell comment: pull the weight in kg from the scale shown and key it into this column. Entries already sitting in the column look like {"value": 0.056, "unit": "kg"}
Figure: {"value": 1.55, "unit": "kg"}
